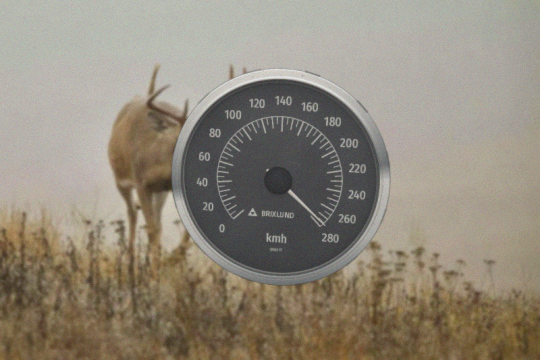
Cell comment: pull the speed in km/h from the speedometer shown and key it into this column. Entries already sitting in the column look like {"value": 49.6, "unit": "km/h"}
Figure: {"value": 275, "unit": "km/h"}
